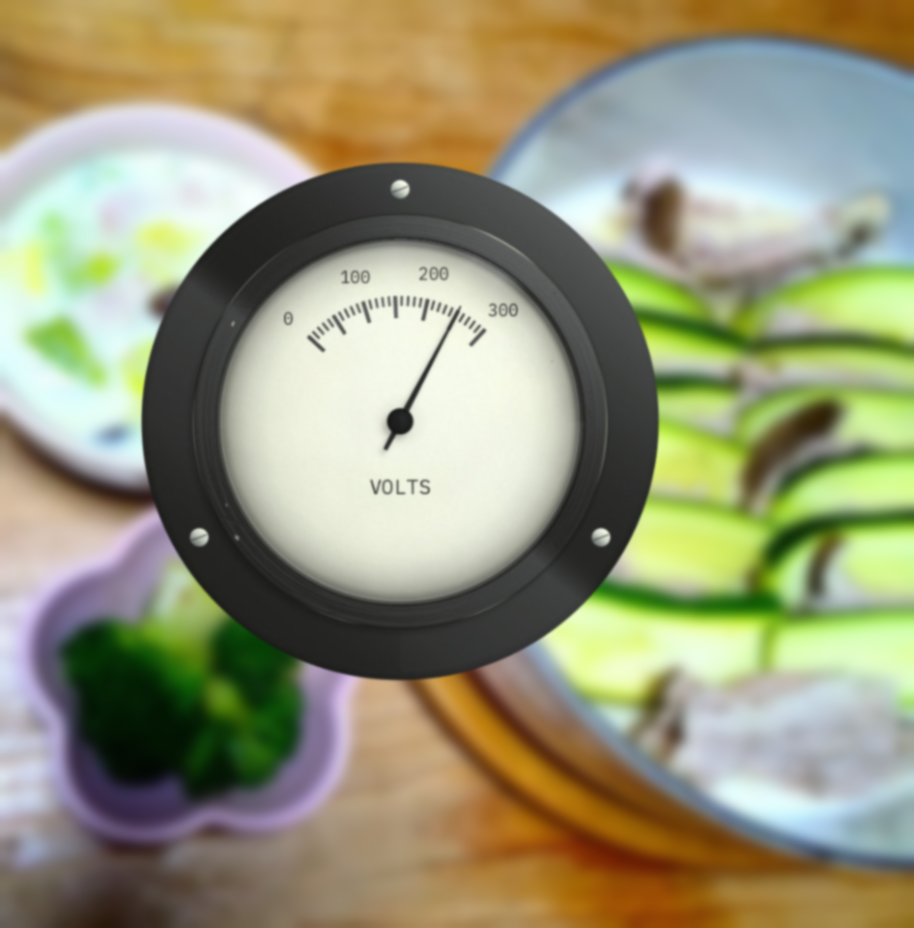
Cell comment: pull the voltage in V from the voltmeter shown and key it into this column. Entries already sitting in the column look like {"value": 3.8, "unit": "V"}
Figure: {"value": 250, "unit": "V"}
